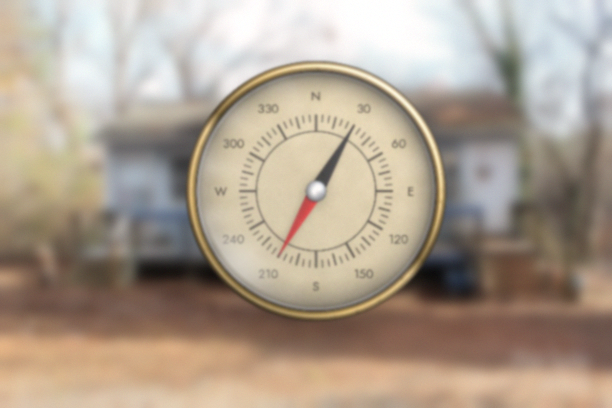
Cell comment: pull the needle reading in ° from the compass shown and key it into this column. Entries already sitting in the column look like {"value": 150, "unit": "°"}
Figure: {"value": 210, "unit": "°"}
